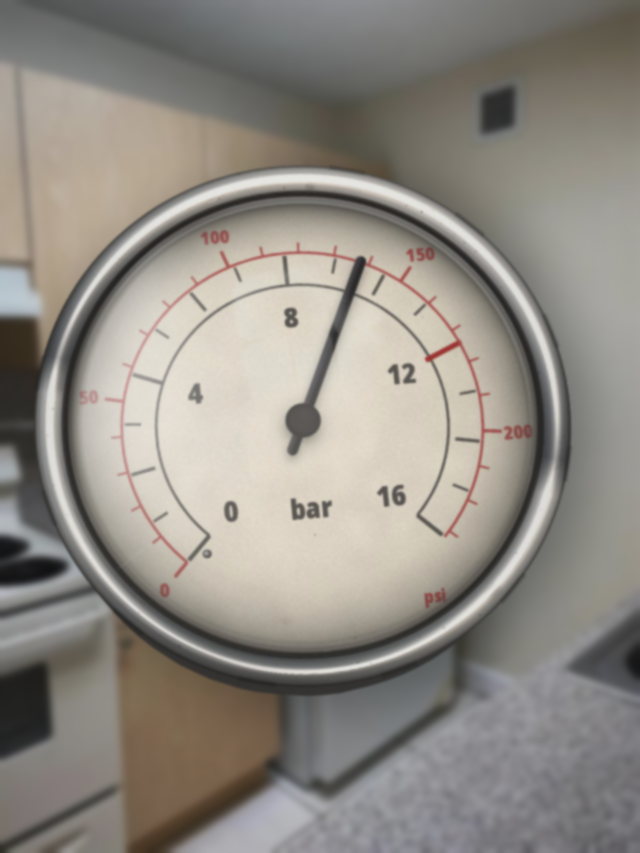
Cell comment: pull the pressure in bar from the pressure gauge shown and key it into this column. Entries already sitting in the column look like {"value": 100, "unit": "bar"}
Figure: {"value": 9.5, "unit": "bar"}
